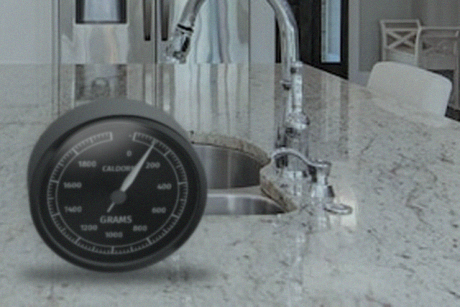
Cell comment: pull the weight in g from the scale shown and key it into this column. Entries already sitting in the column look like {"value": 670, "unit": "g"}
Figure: {"value": 100, "unit": "g"}
